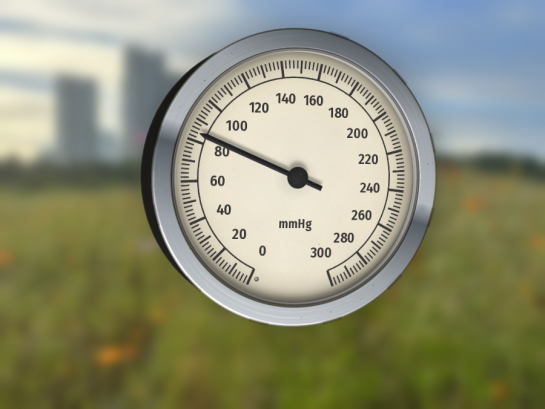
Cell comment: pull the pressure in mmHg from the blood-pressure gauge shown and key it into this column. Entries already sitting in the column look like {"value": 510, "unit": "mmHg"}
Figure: {"value": 84, "unit": "mmHg"}
